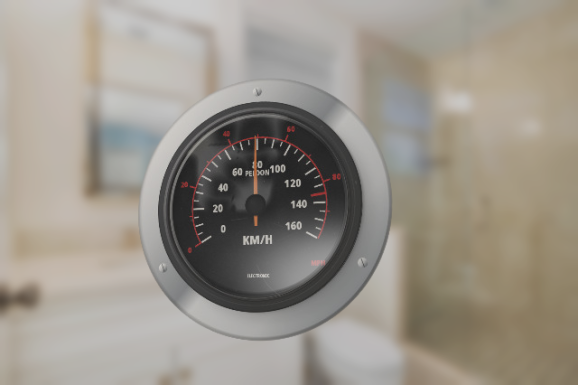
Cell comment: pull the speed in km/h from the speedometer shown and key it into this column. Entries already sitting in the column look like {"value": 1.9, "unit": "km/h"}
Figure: {"value": 80, "unit": "km/h"}
